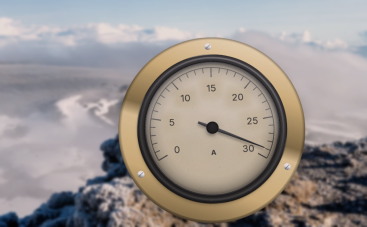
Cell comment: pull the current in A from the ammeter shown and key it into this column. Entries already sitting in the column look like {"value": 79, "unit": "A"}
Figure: {"value": 29, "unit": "A"}
